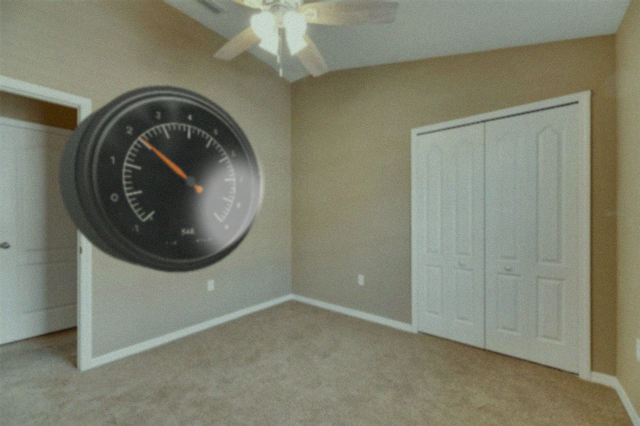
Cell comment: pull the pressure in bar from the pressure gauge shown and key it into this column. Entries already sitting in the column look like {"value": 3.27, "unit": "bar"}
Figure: {"value": 2, "unit": "bar"}
